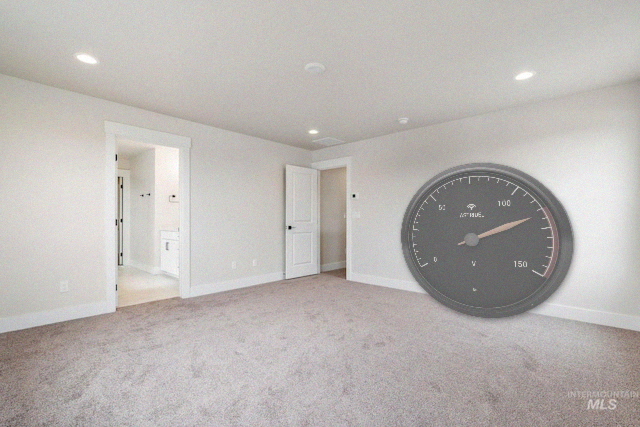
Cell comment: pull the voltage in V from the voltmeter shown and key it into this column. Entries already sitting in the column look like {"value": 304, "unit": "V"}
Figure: {"value": 117.5, "unit": "V"}
